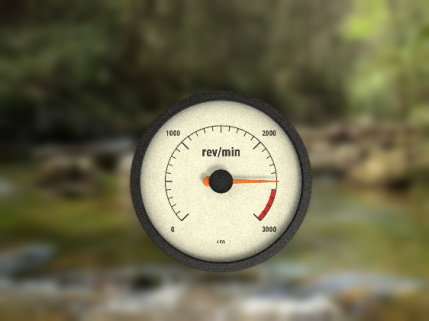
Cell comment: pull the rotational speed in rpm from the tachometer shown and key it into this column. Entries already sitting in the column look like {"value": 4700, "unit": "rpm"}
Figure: {"value": 2500, "unit": "rpm"}
